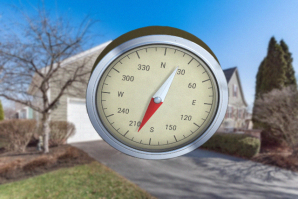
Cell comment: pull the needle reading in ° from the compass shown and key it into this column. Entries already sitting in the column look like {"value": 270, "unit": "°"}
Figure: {"value": 200, "unit": "°"}
